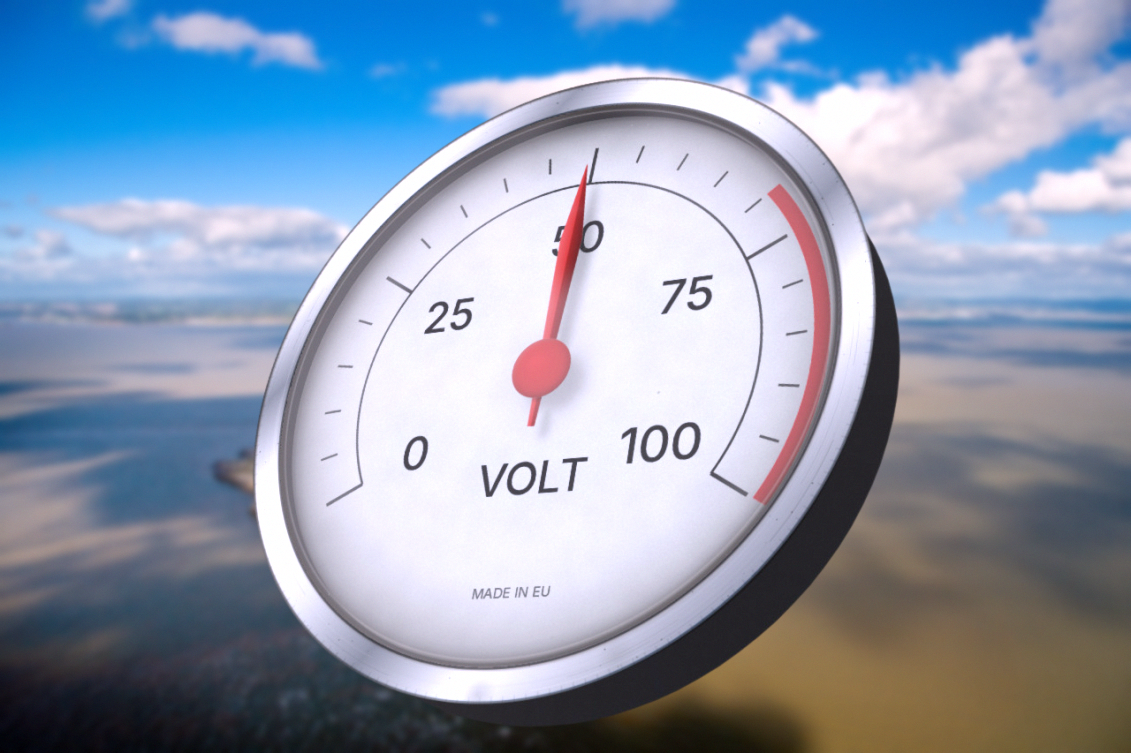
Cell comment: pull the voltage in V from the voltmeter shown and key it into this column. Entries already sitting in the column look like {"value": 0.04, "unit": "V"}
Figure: {"value": 50, "unit": "V"}
